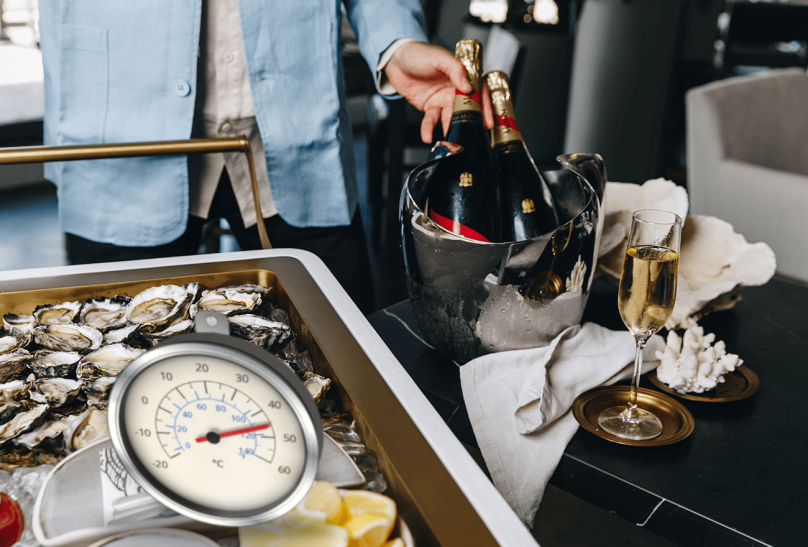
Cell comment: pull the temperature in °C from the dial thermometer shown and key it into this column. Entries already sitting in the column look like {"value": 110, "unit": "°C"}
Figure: {"value": 45, "unit": "°C"}
